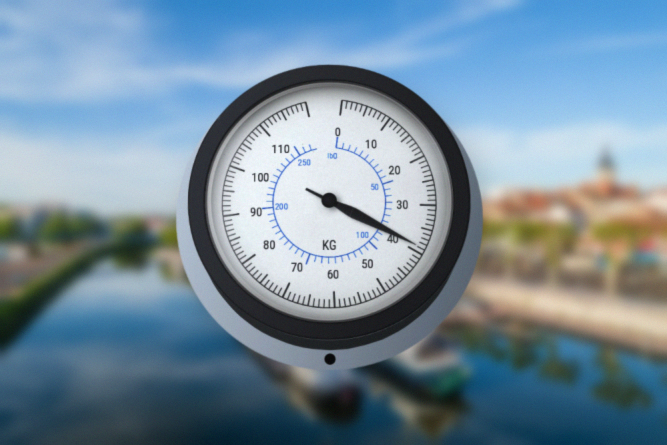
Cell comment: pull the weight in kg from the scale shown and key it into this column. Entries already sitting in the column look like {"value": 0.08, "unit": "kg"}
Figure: {"value": 39, "unit": "kg"}
